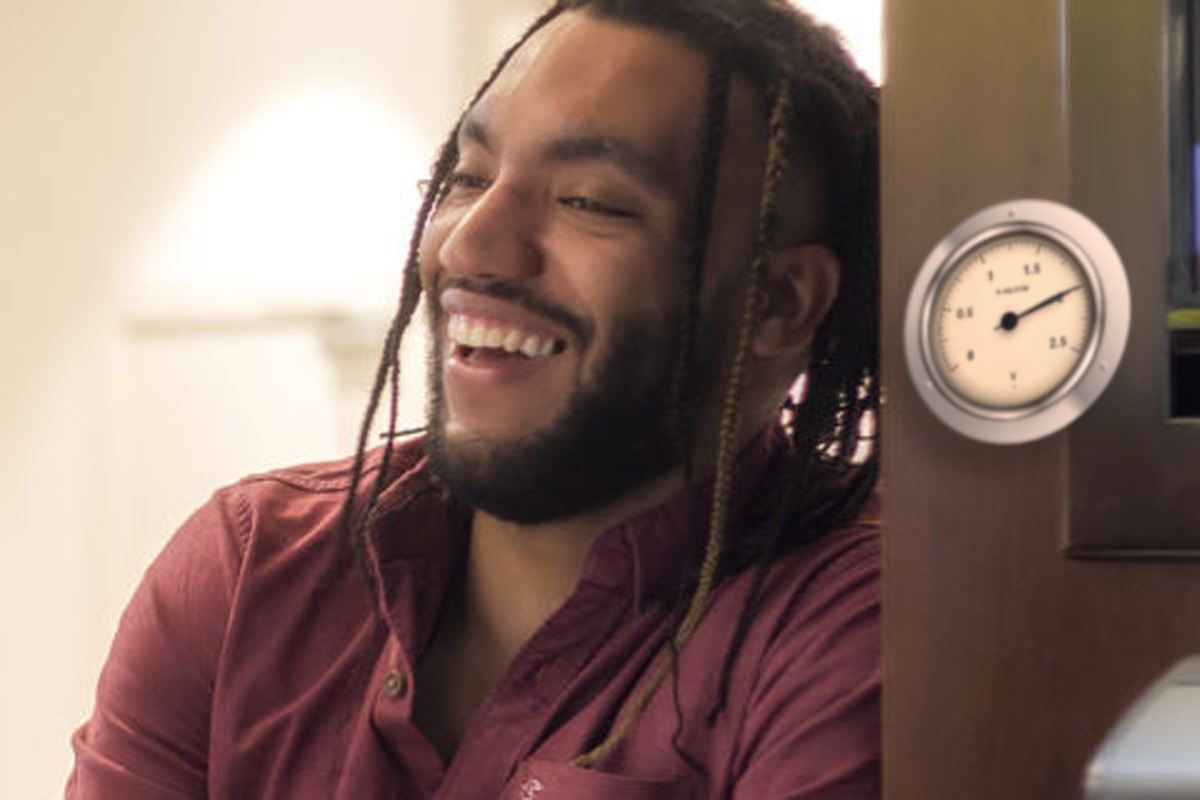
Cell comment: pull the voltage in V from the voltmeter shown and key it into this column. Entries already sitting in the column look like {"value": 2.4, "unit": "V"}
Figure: {"value": 2, "unit": "V"}
